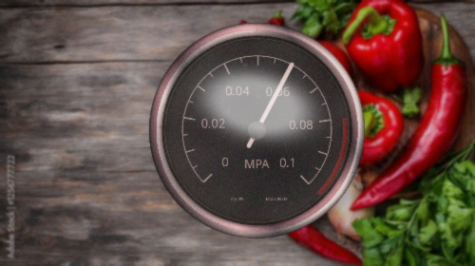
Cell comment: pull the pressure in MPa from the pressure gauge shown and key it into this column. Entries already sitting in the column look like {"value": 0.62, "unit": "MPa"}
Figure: {"value": 0.06, "unit": "MPa"}
